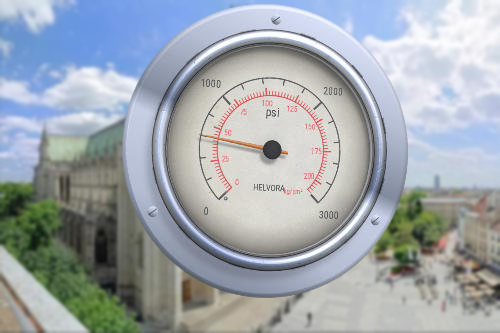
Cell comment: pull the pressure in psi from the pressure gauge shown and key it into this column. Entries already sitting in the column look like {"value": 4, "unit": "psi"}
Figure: {"value": 600, "unit": "psi"}
